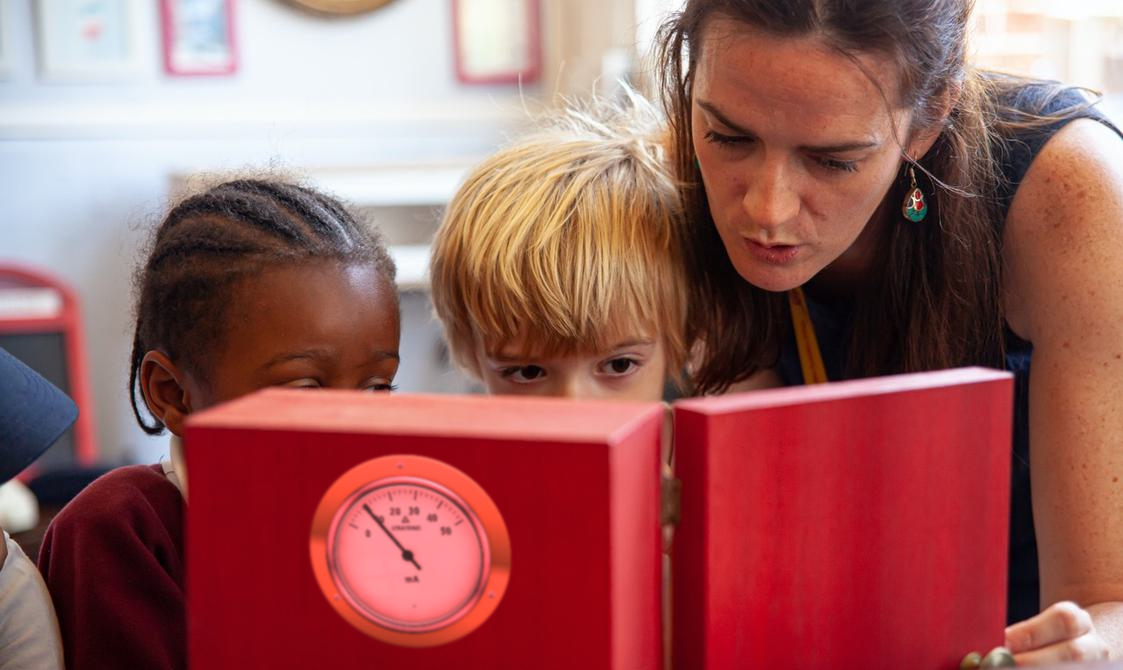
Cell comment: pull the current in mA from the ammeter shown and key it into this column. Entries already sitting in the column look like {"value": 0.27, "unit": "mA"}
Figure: {"value": 10, "unit": "mA"}
